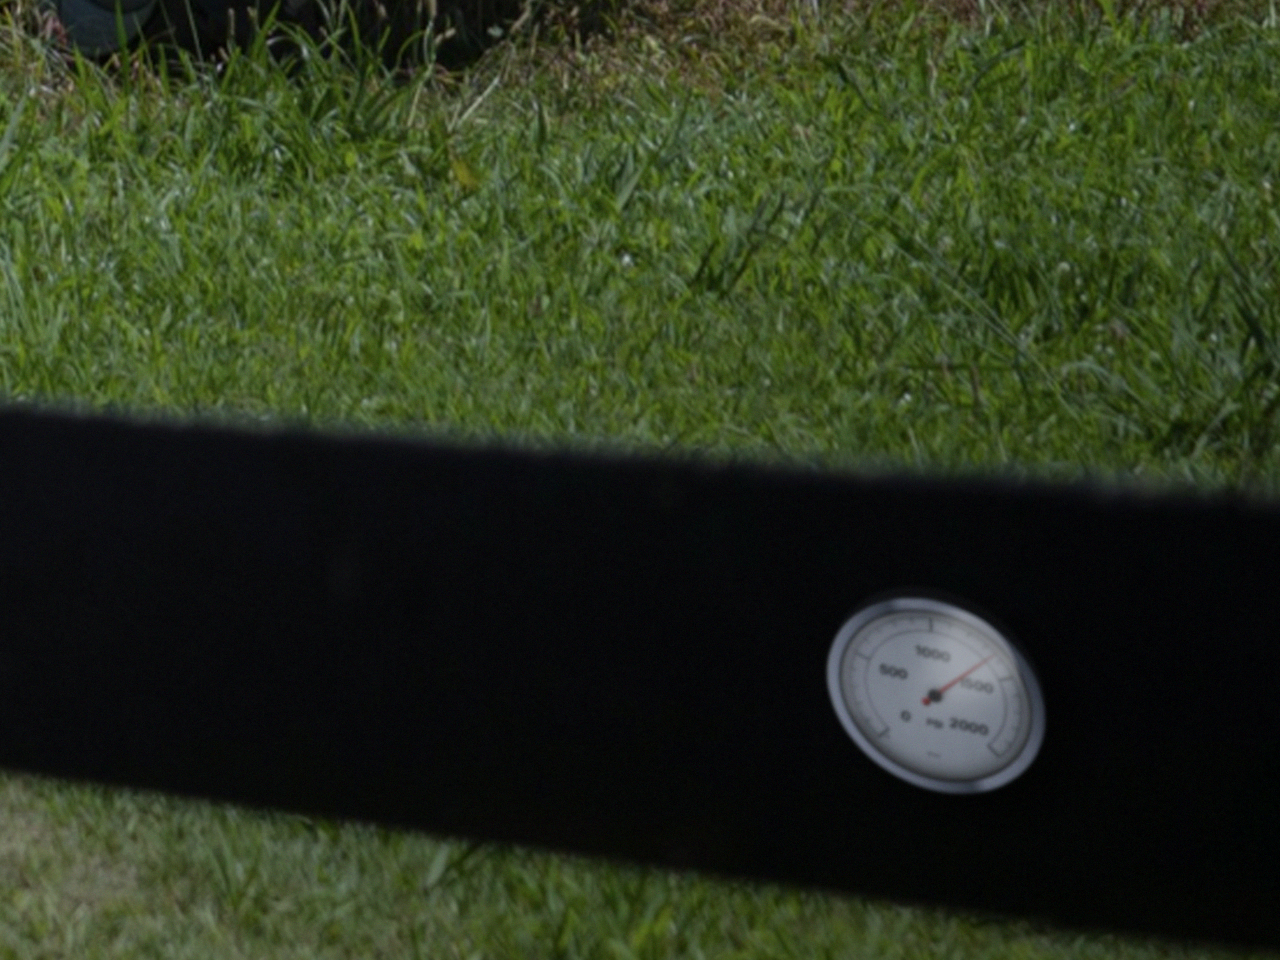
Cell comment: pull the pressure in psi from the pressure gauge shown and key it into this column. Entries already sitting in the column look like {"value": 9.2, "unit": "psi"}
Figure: {"value": 1350, "unit": "psi"}
